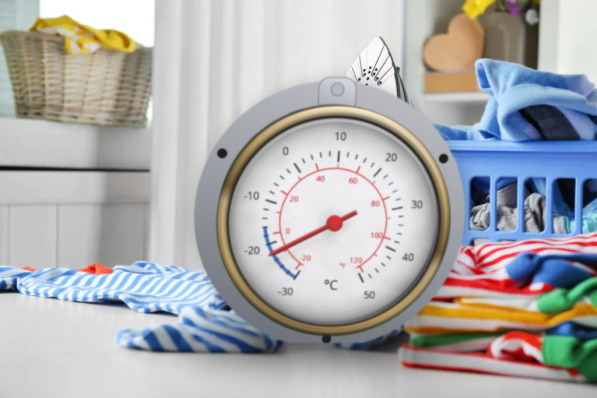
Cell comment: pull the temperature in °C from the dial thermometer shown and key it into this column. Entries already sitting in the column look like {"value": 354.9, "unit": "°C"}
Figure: {"value": -22, "unit": "°C"}
